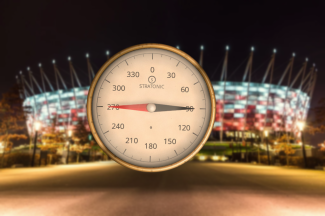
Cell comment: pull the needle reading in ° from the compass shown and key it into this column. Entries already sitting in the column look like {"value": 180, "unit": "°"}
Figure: {"value": 270, "unit": "°"}
